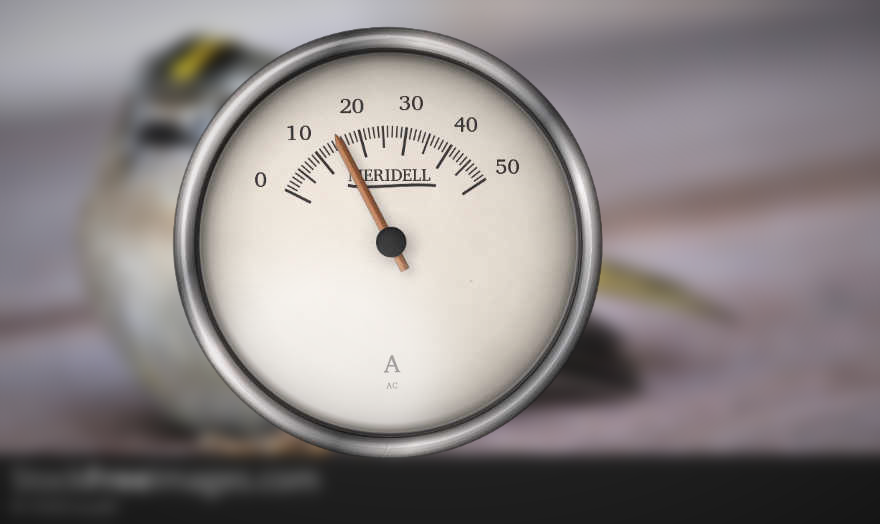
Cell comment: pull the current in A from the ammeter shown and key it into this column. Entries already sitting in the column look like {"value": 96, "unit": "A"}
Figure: {"value": 15, "unit": "A"}
